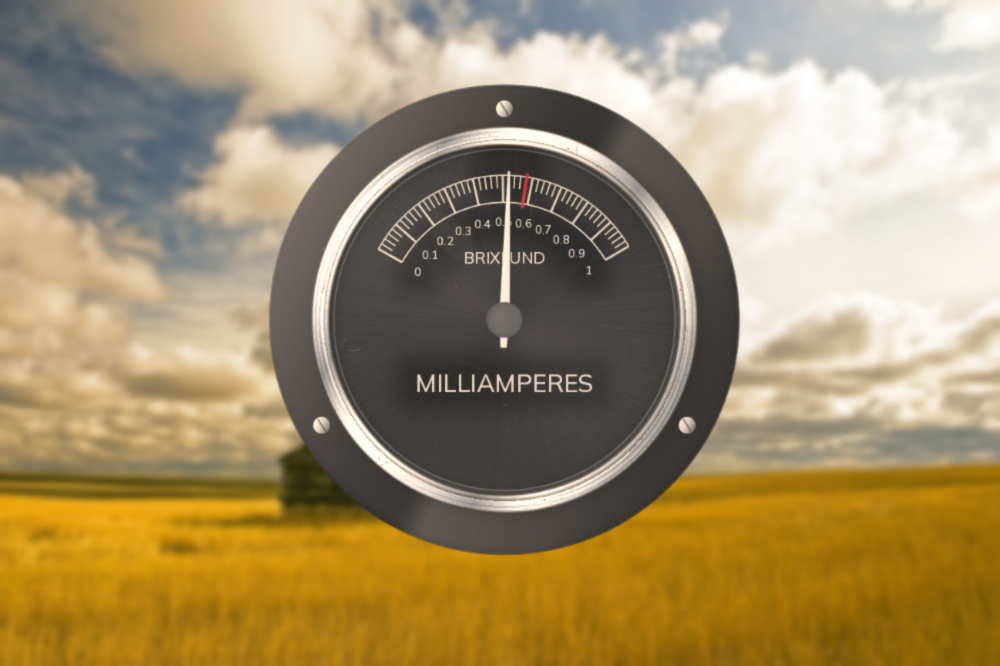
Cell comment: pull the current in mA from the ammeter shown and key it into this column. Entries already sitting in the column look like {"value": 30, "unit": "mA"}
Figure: {"value": 0.52, "unit": "mA"}
